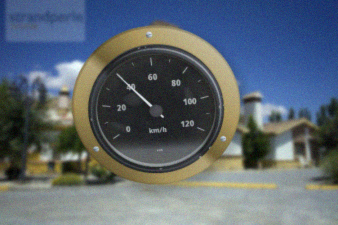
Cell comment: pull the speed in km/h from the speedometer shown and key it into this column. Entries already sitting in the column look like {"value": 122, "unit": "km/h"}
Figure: {"value": 40, "unit": "km/h"}
